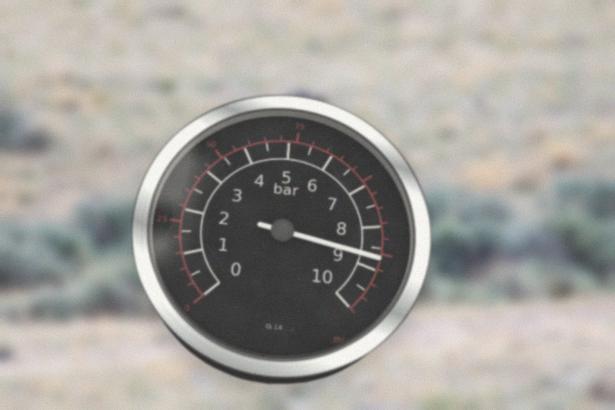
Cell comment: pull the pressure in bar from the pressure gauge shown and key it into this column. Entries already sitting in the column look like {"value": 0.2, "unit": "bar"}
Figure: {"value": 8.75, "unit": "bar"}
